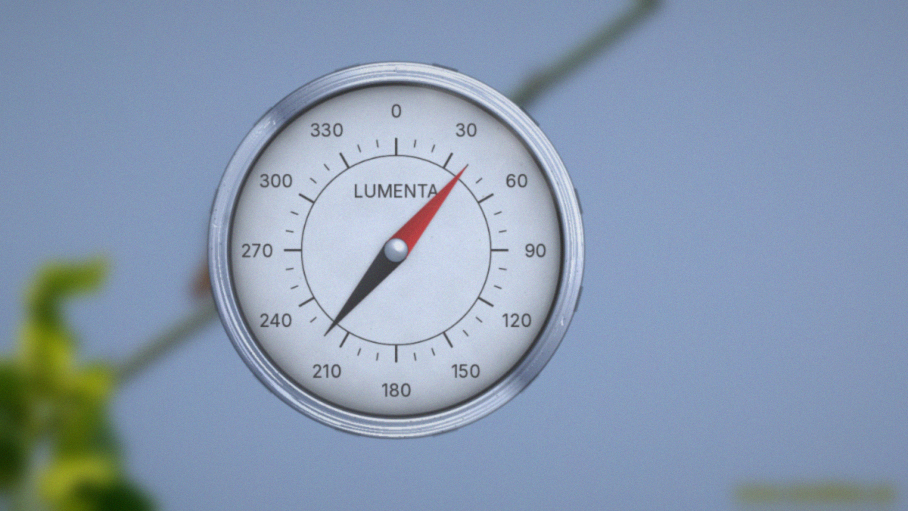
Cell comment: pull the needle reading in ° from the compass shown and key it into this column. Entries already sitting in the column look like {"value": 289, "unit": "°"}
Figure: {"value": 40, "unit": "°"}
